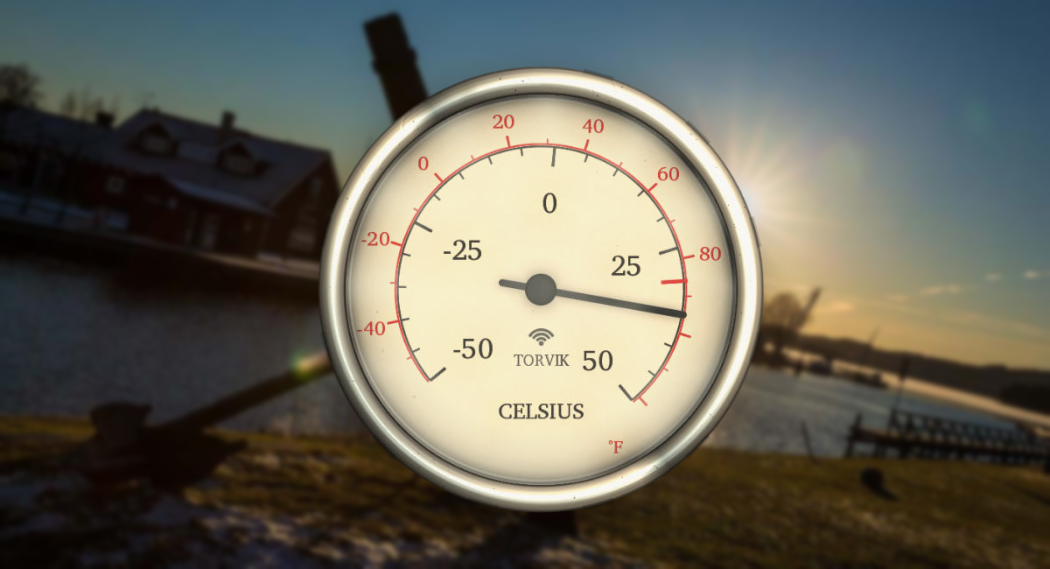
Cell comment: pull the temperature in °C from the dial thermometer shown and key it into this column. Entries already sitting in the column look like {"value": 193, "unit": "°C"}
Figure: {"value": 35, "unit": "°C"}
